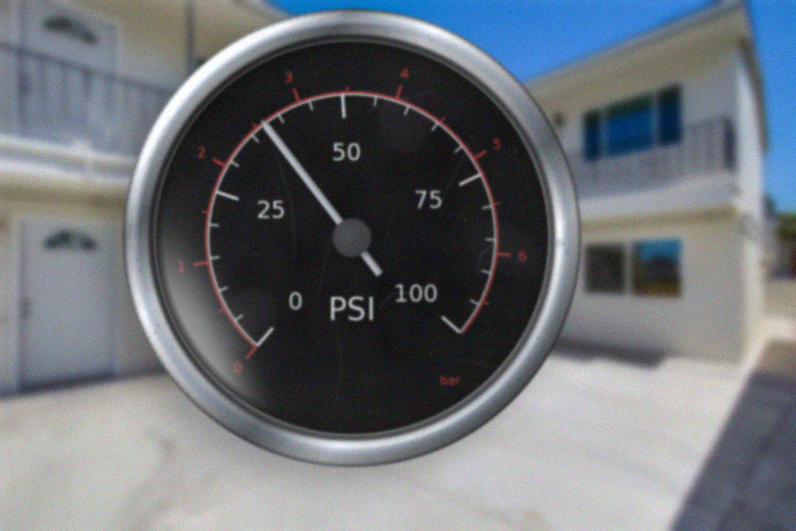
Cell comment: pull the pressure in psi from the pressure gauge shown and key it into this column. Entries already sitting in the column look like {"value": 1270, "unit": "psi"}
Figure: {"value": 37.5, "unit": "psi"}
